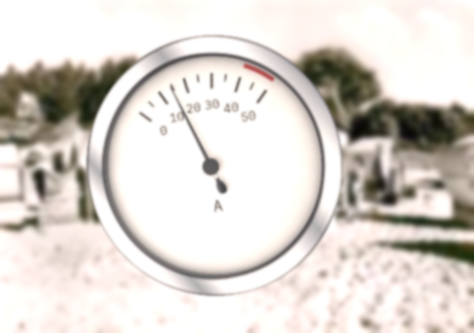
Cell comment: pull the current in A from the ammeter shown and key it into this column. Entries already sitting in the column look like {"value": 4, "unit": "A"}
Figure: {"value": 15, "unit": "A"}
